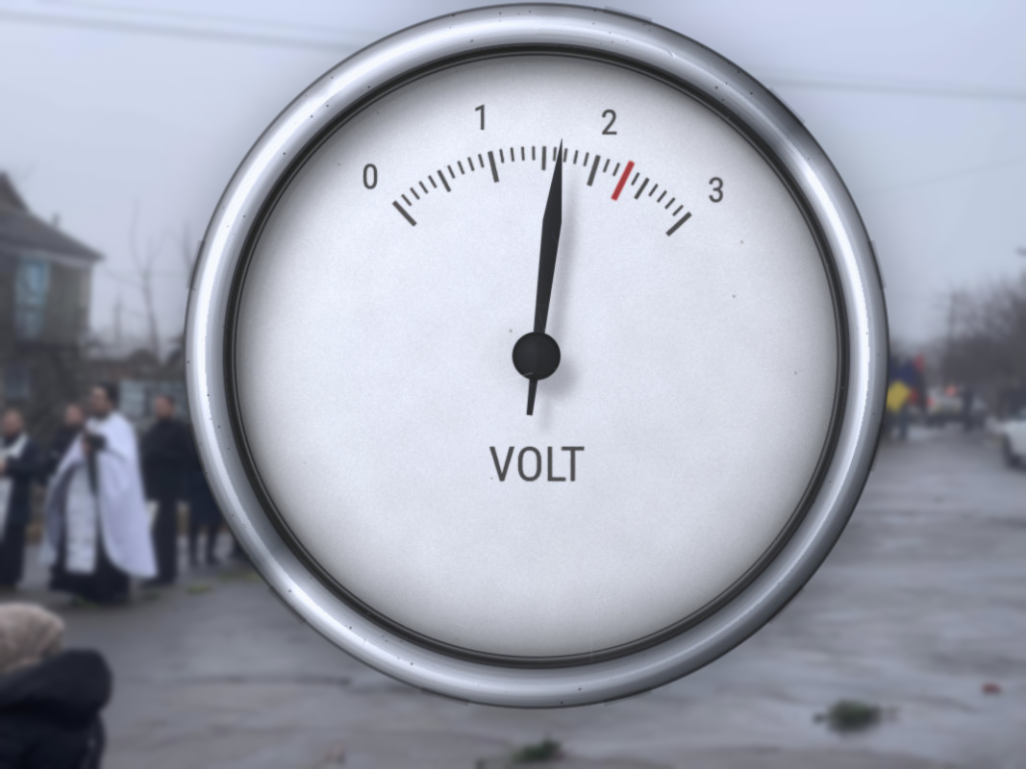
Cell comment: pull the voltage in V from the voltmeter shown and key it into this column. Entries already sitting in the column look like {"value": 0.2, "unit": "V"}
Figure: {"value": 1.65, "unit": "V"}
